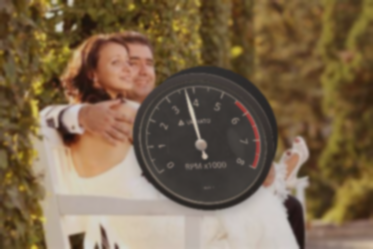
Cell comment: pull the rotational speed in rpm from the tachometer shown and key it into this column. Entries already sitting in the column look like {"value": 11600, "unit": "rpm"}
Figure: {"value": 3750, "unit": "rpm"}
